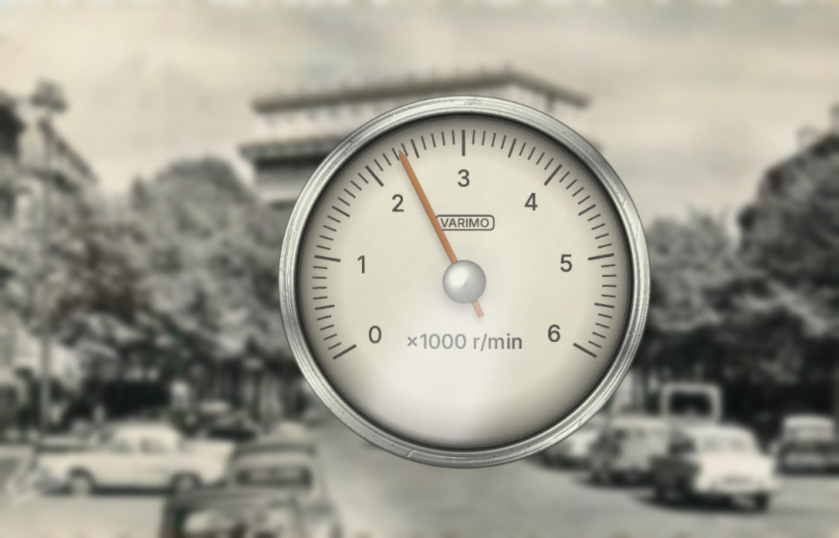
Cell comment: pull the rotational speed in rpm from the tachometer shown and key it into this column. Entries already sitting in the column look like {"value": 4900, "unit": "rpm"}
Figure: {"value": 2350, "unit": "rpm"}
